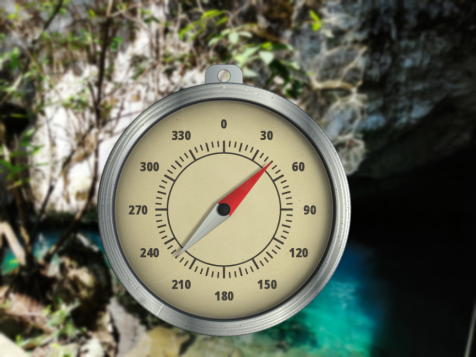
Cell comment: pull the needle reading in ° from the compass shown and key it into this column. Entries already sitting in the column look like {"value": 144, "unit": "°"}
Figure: {"value": 45, "unit": "°"}
